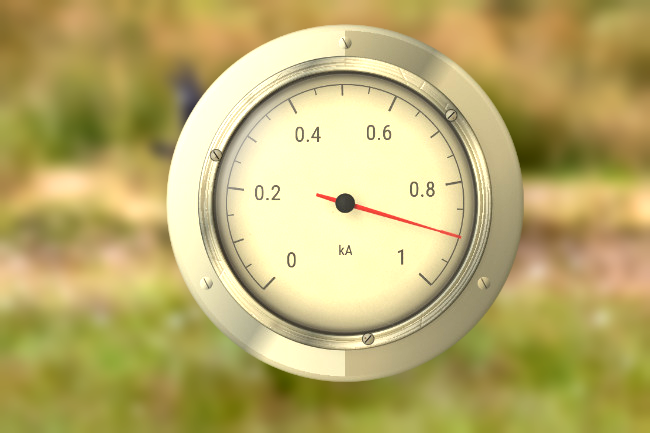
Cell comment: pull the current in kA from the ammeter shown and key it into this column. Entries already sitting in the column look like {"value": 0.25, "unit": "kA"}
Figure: {"value": 0.9, "unit": "kA"}
